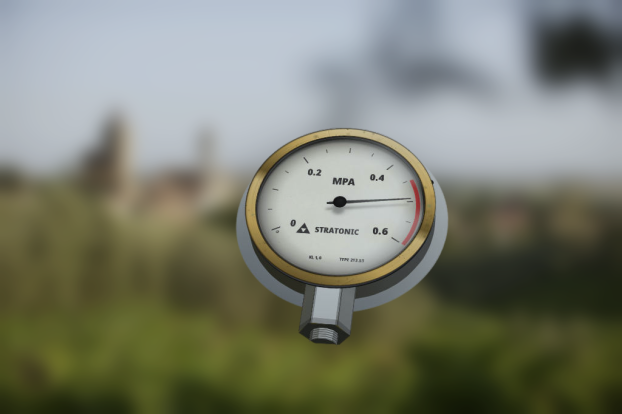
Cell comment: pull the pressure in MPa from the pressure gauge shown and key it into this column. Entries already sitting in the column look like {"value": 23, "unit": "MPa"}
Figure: {"value": 0.5, "unit": "MPa"}
